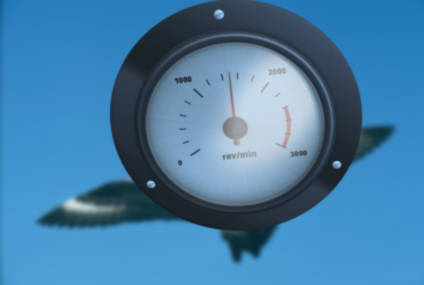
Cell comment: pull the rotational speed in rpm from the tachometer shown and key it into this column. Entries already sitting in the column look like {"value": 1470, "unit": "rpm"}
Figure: {"value": 1500, "unit": "rpm"}
